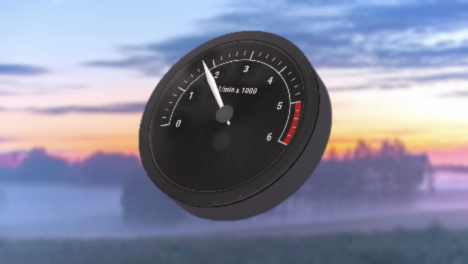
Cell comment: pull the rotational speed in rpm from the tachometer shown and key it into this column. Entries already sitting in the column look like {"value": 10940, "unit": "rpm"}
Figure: {"value": 1800, "unit": "rpm"}
